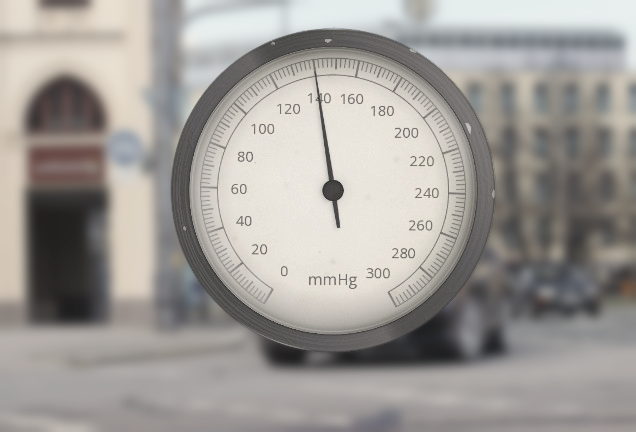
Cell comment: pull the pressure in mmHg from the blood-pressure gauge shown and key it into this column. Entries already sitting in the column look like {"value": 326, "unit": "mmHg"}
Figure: {"value": 140, "unit": "mmHg"}
